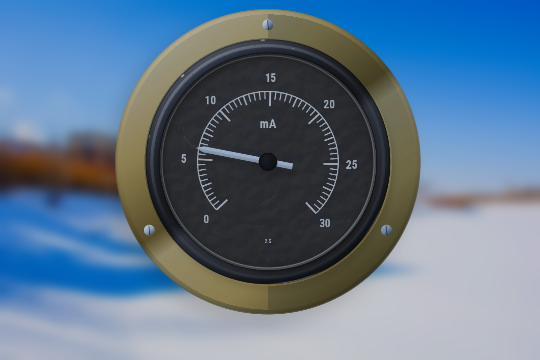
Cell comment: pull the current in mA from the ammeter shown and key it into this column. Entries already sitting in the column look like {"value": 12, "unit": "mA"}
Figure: {"value": 6, "unit": "mA"}
